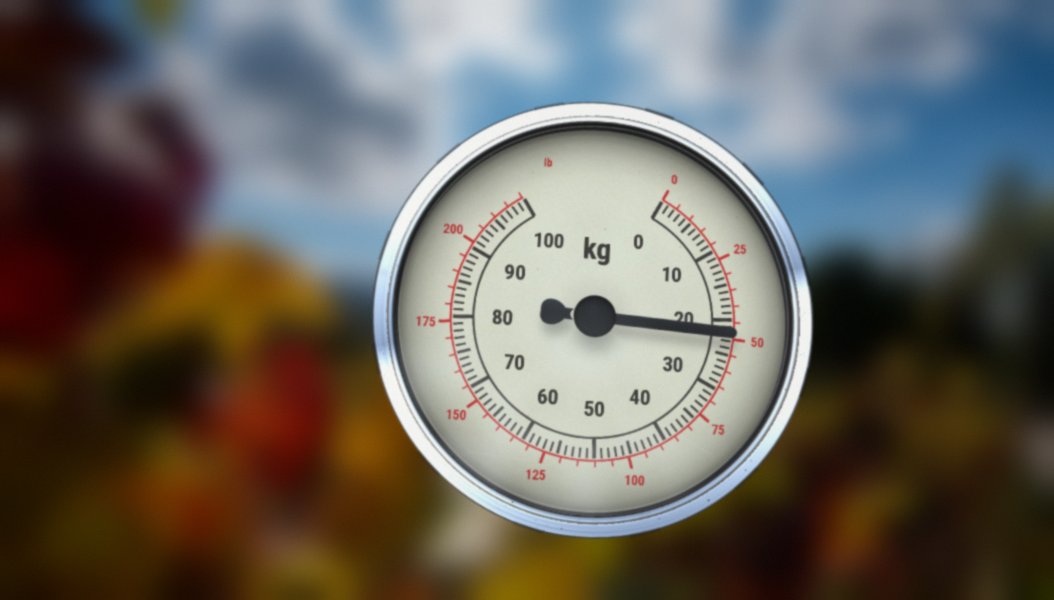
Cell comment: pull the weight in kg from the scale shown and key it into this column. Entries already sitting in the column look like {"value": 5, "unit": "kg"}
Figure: {"value": 22, "unit": "kg"}
